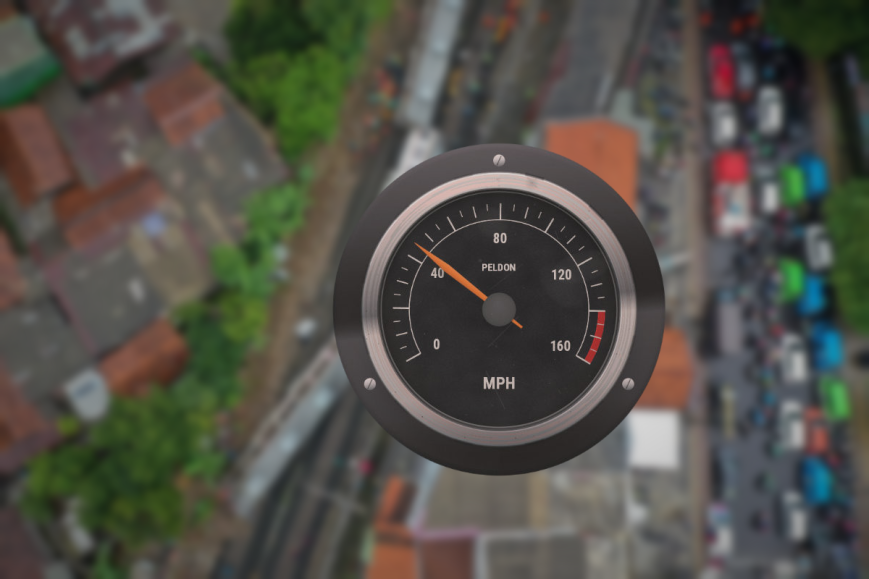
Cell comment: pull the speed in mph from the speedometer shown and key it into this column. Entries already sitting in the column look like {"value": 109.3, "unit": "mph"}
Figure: {"value": 45, "unit": "mph"}
